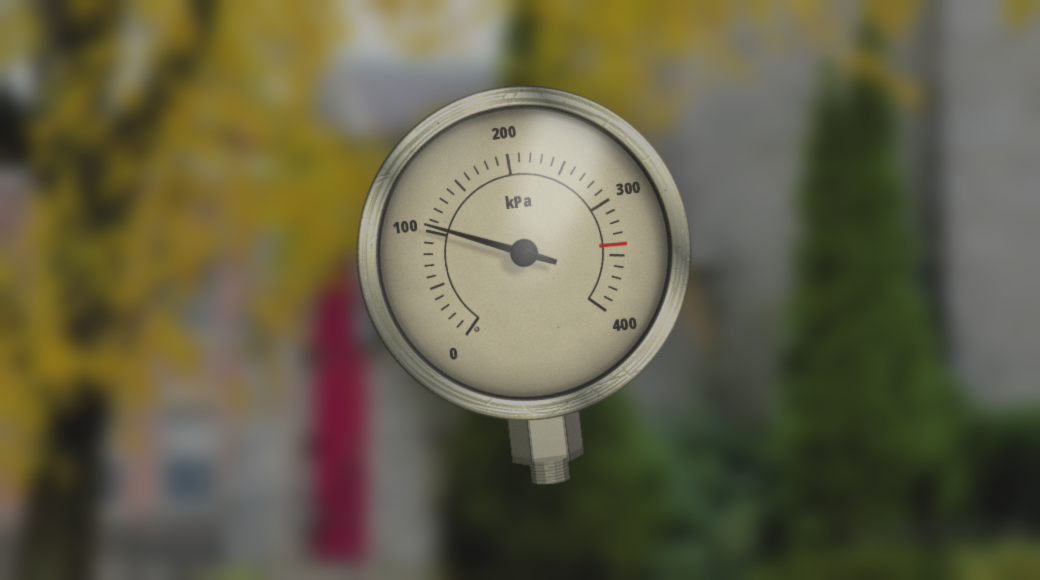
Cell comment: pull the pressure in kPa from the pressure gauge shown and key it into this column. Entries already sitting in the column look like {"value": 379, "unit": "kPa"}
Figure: {"value": 105, "unit": "kPa"}
